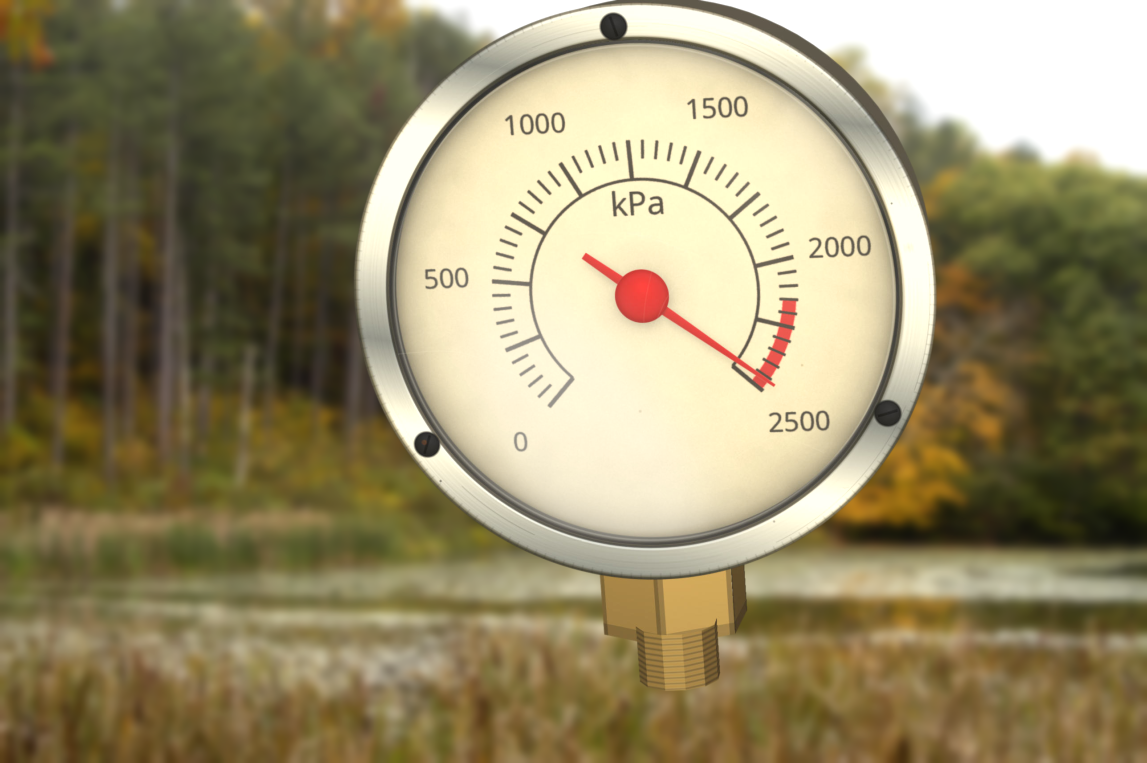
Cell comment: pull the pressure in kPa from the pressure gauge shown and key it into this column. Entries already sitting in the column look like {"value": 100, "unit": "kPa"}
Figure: {"value": 2450, "unit": "kPa"}
